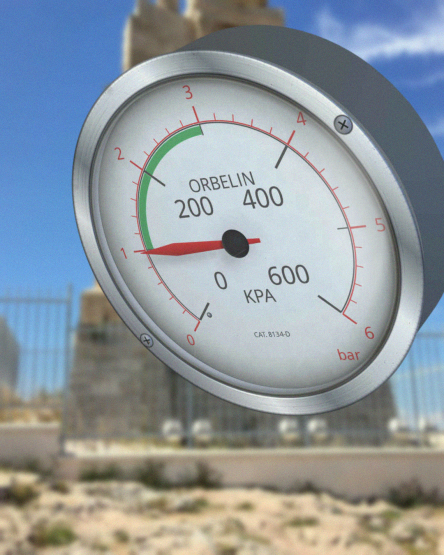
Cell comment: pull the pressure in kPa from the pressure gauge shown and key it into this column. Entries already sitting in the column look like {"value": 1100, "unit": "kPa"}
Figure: {"value": 100, "unit": "kPa"}
